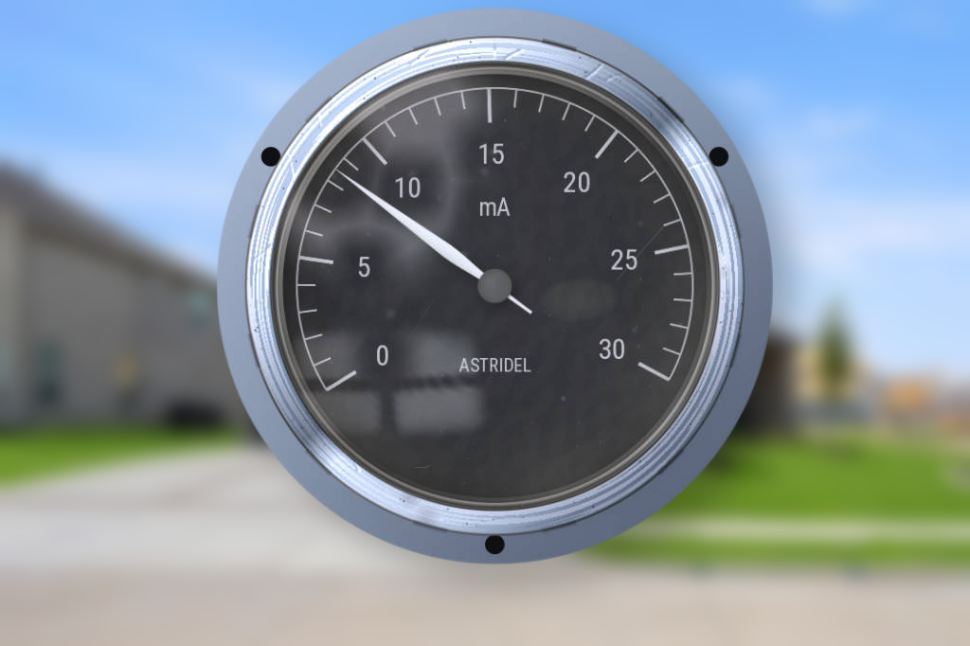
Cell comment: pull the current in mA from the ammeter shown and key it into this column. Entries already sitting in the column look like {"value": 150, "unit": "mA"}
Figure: {"value": 8.5, "unit": "mA"}
